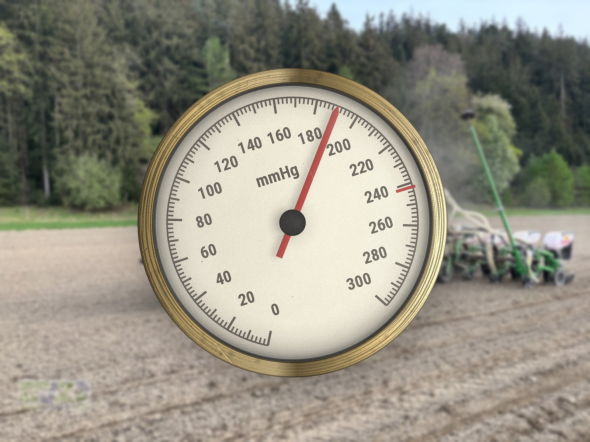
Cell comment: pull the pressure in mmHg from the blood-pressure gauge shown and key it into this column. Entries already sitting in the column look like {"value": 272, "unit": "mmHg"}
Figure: {"value": 190, "unit": "mmHg"}
